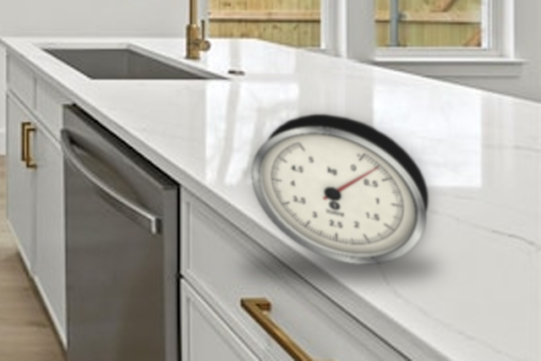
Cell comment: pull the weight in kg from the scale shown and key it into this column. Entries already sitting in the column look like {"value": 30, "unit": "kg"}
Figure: {"value": 0.25, "unit": "kg"}
